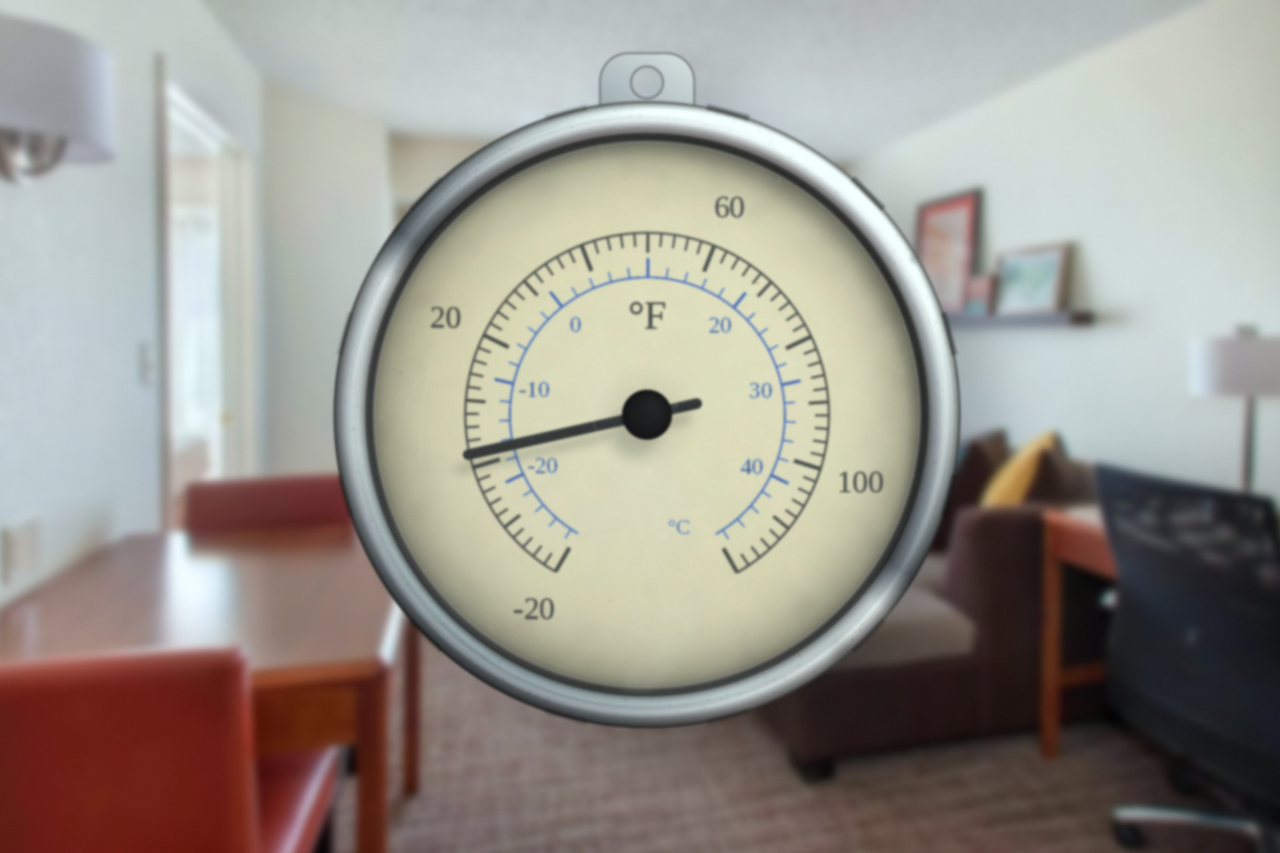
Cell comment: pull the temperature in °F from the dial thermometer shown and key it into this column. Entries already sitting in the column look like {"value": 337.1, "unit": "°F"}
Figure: {"value": 2, "unit": "°F"}
